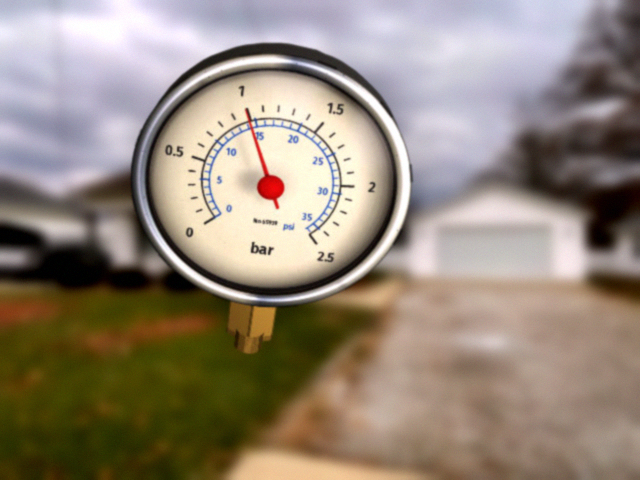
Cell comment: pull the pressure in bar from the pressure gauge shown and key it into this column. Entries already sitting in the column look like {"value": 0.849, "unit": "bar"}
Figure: {"value": 1, "unit": "bar"}
